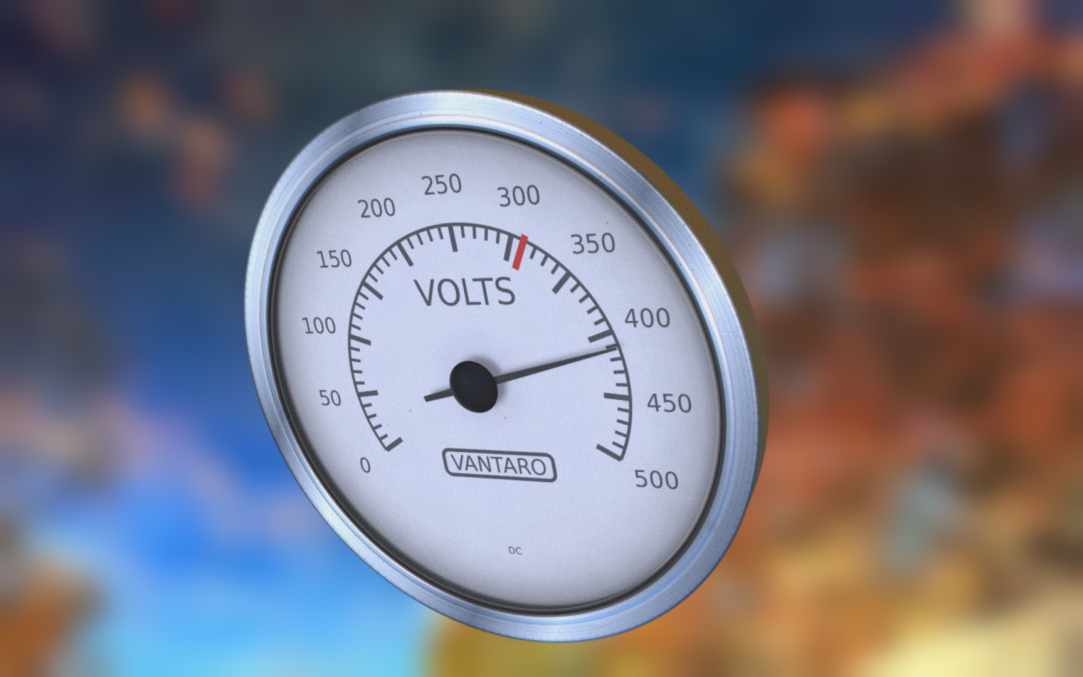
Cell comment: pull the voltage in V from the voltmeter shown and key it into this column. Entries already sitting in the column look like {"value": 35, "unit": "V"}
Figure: {"value": 410, "unit": "V"}
